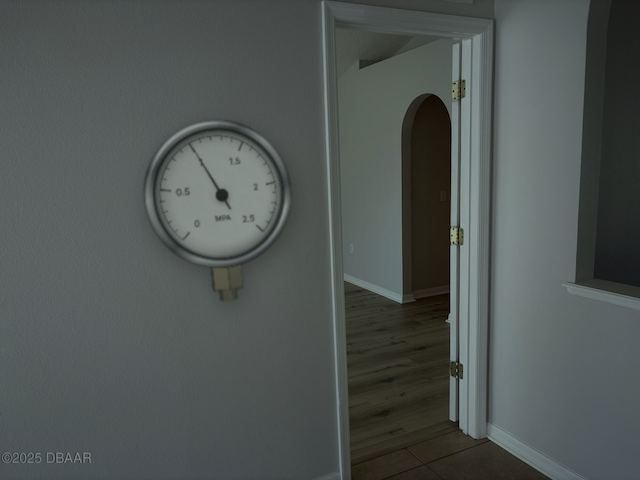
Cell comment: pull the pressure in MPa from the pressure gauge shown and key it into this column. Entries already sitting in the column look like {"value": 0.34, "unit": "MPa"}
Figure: {"value": 1, "unit": "MPa"}
